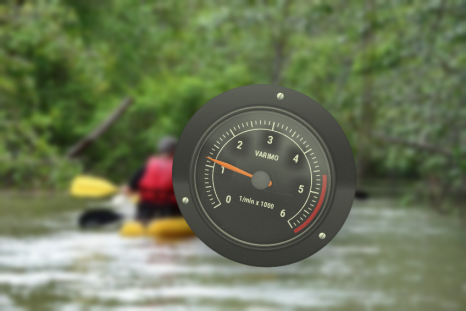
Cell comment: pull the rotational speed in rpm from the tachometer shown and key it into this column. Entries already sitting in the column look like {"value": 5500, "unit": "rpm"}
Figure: {"value": 1200, "unit": "rpm"}
